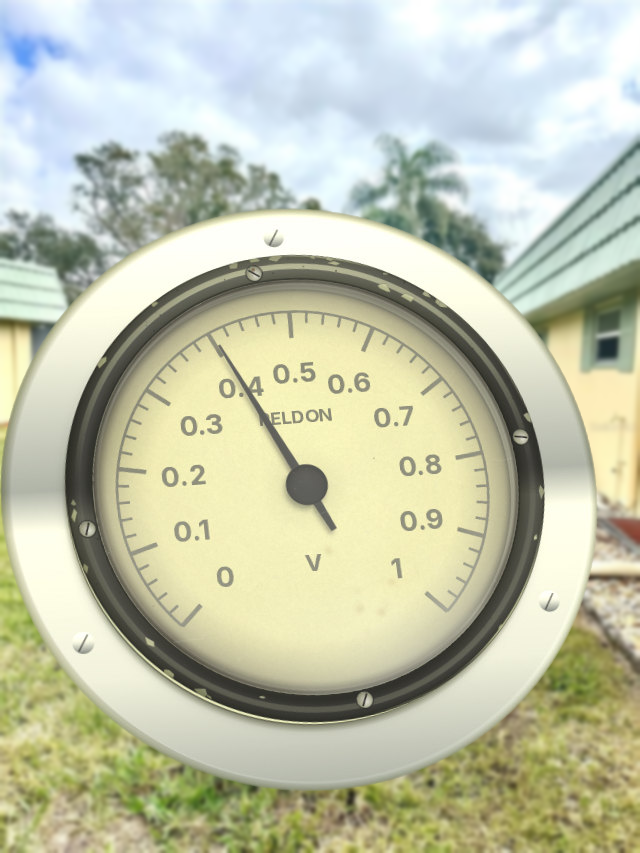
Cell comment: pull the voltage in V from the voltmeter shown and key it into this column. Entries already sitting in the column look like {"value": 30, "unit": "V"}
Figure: {"value": 0.4, "unit": "V"}
